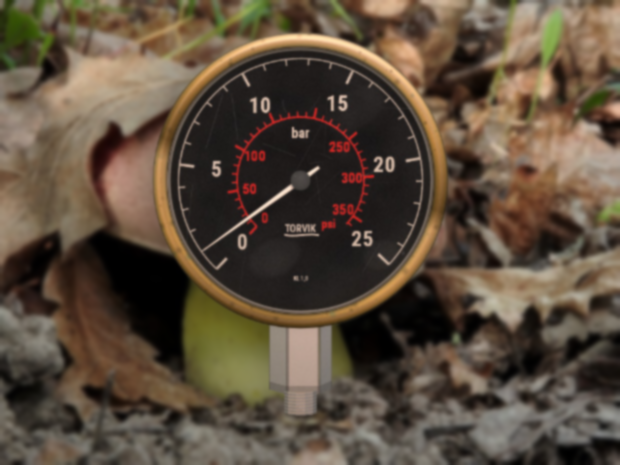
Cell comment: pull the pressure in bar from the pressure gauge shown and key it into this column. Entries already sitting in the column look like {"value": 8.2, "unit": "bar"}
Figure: {"value": 1, "unit": "bar"}
